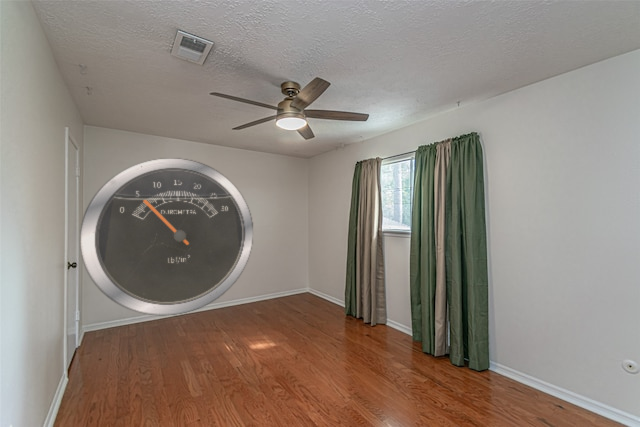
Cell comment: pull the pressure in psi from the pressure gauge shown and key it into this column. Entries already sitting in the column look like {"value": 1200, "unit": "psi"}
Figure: {"value": 5, "unit": "psi"}
